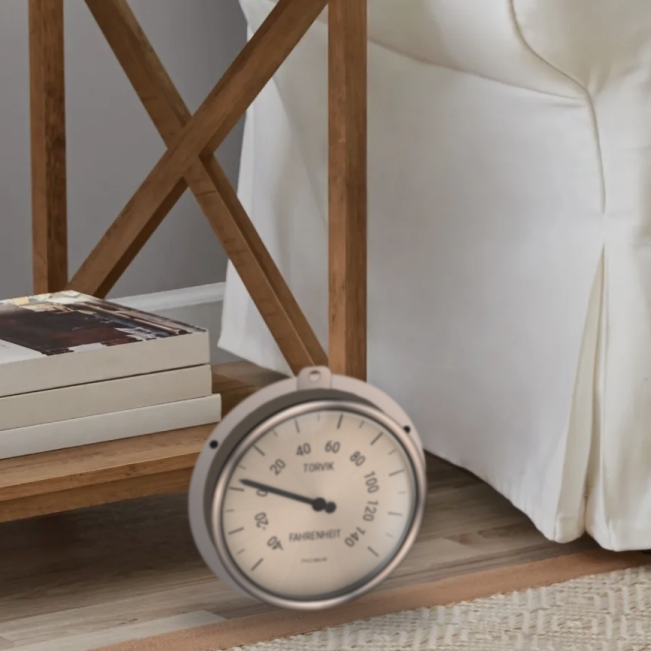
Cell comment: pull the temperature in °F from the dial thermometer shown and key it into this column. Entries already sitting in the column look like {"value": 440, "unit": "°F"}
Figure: {"value": 5, "unit": "°F"}
